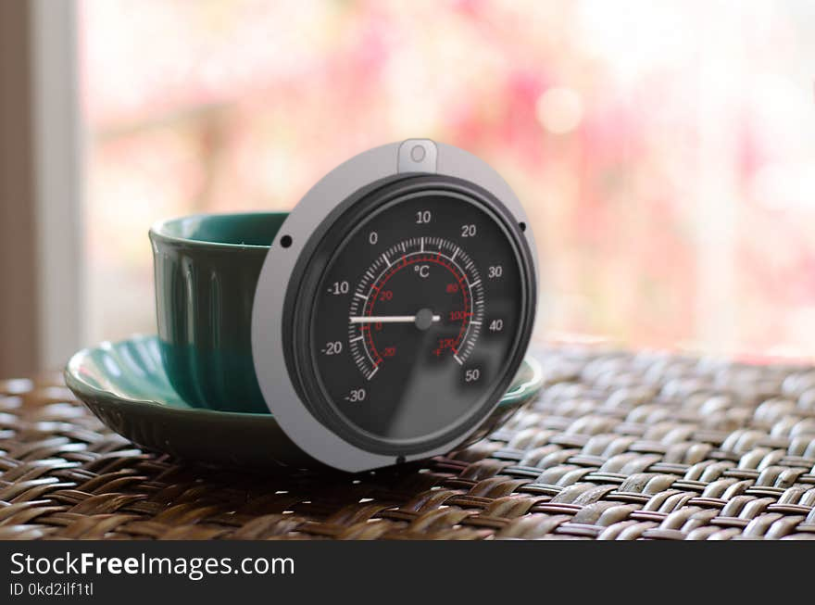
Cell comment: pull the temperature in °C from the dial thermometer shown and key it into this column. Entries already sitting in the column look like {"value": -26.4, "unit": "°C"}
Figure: {"value": -15, "unit": "°C"}
